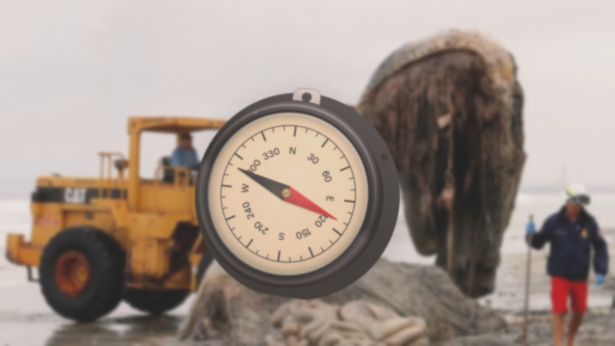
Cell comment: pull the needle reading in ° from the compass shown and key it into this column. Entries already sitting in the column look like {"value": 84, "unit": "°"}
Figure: {"value": 110, "unit": "°"}
